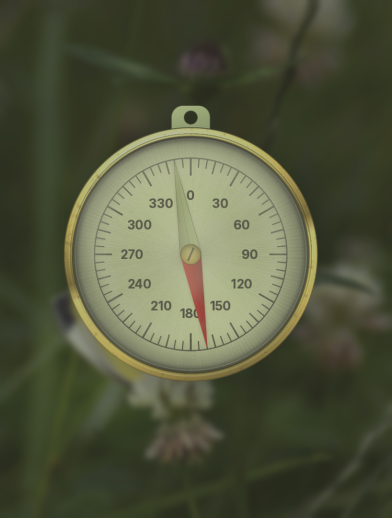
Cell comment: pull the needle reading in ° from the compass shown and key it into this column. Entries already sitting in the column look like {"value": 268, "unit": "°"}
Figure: {"value": 170, "unit": "°"}
